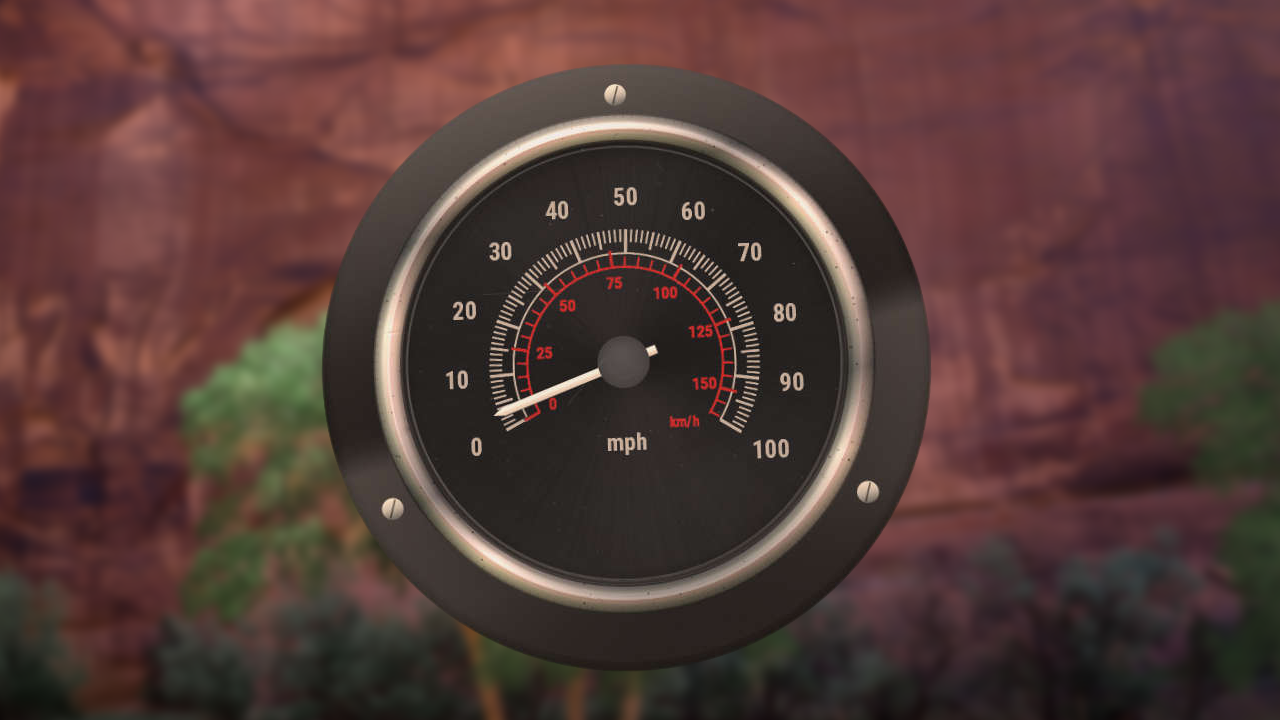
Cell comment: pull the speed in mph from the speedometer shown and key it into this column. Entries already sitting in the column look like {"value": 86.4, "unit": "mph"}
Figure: {"value": 3, "unit": "mph"}
